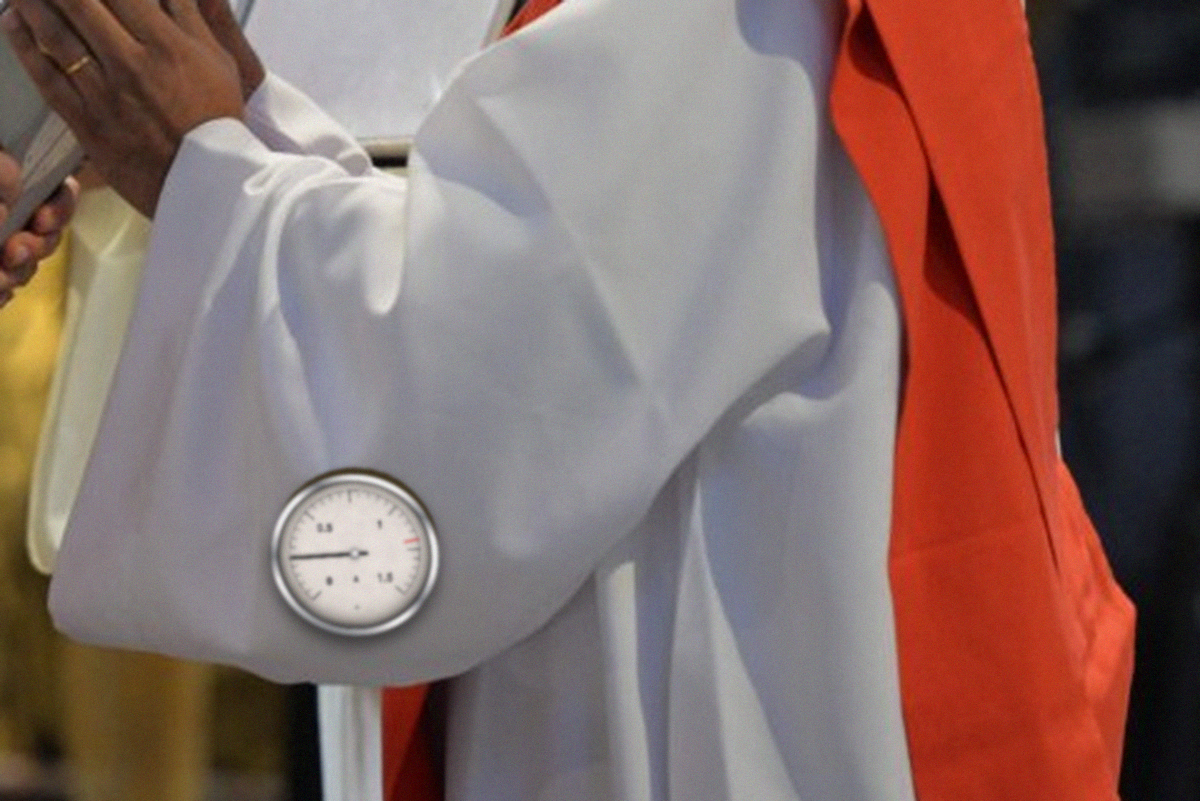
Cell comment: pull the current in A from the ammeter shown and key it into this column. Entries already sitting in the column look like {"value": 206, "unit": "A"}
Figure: {"value": 0.25, "unit": "A"}
